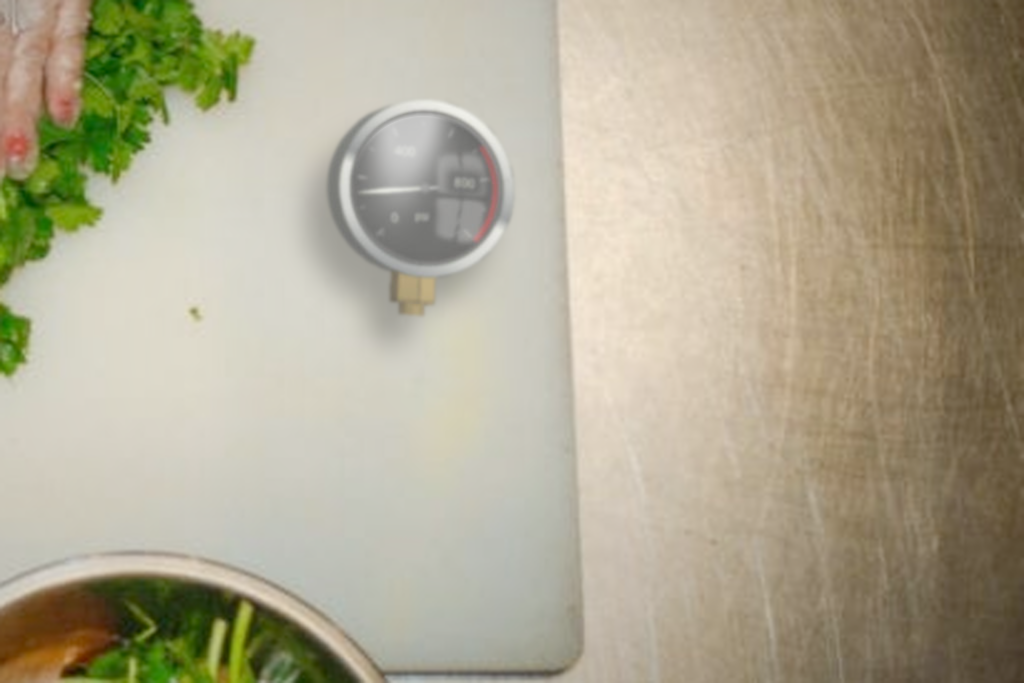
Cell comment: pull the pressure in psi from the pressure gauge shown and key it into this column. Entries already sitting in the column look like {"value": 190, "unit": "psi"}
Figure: {"value": 150, "unit": "psi"}
